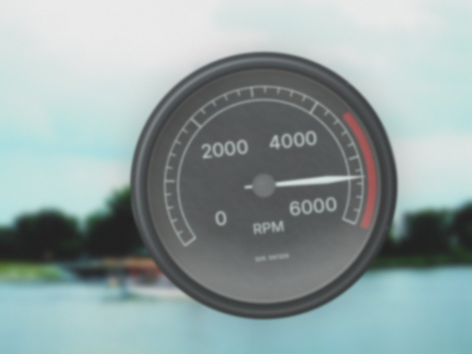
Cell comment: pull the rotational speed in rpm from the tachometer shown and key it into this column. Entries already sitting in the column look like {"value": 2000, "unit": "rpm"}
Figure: {"value": 5300, "unit": "rpm"}
